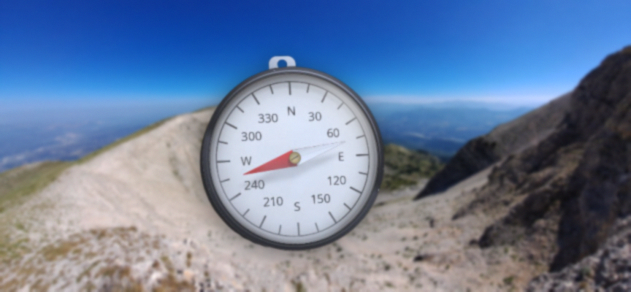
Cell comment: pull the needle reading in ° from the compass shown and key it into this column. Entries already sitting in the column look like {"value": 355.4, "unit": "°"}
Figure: {"value": 255, "unit": "°"}
